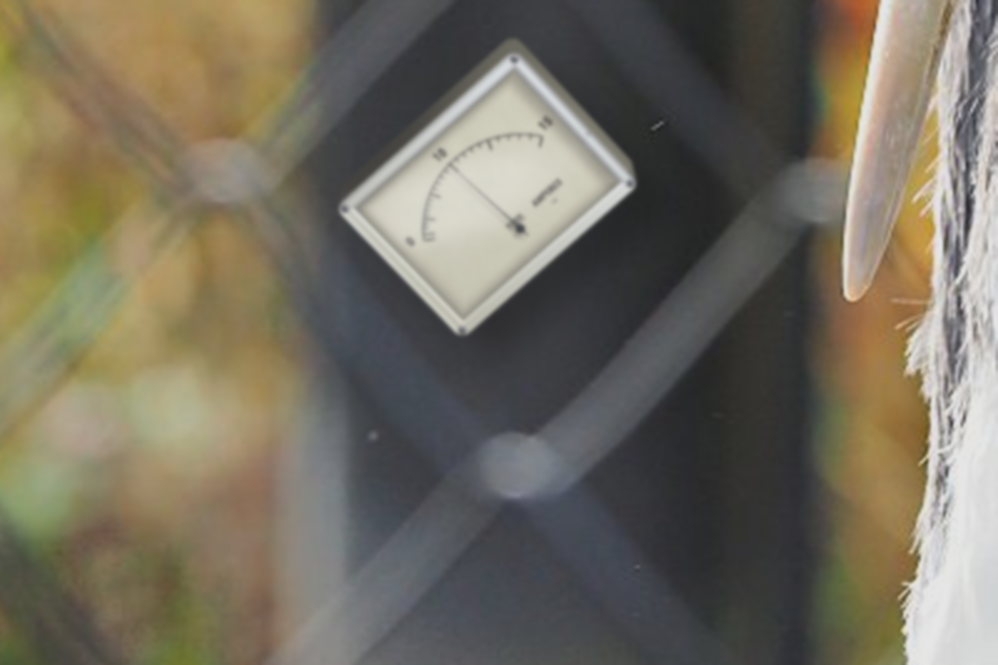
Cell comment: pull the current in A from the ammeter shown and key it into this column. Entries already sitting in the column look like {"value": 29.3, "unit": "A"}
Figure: {"value": 10, "unit": "A"}
